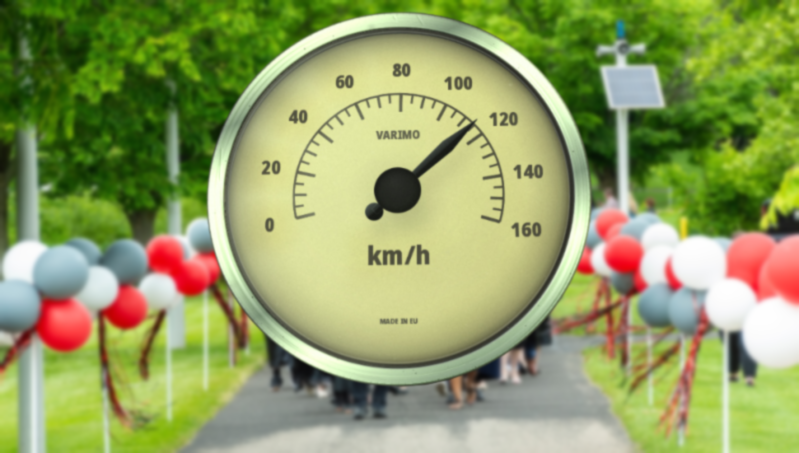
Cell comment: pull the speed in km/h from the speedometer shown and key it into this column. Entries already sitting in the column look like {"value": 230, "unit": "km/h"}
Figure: {"value": 115, "unit": "km/h"}
